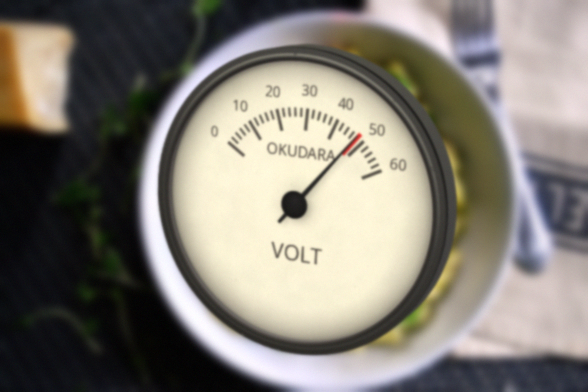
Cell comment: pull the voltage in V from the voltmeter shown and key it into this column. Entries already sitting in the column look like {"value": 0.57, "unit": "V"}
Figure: {"value": 48, "unit": "V"}
